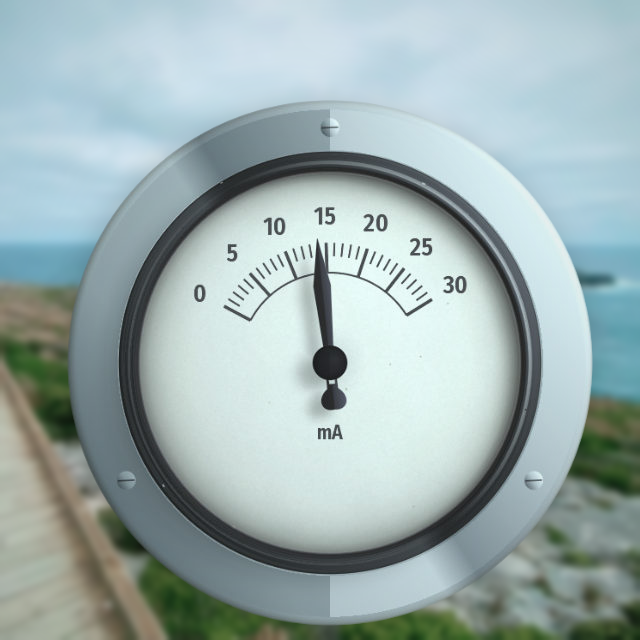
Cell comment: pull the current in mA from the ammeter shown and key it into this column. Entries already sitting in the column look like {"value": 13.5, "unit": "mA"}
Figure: {"value": 14, "unit": "mA"}
